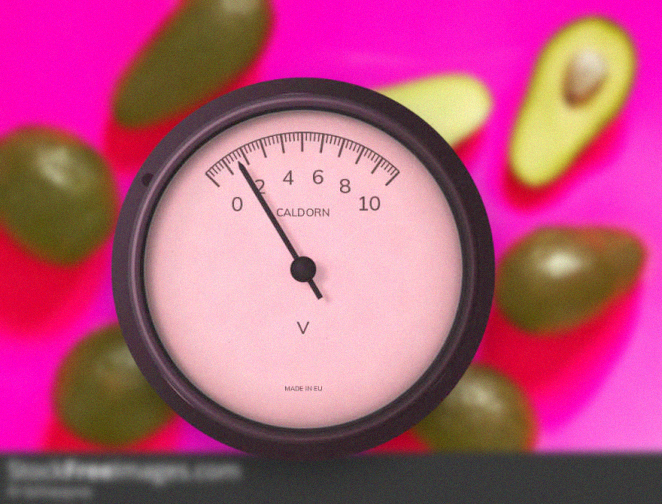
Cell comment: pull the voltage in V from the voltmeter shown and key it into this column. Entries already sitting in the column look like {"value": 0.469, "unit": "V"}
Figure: {"value": 1.6, "unit": "V"}
